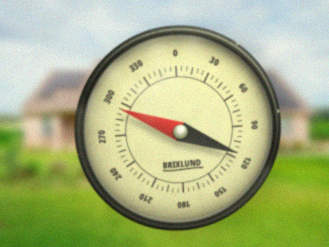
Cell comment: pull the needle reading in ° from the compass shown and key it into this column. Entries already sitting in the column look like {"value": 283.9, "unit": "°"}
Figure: {"value": 295, "unit": "°"}
